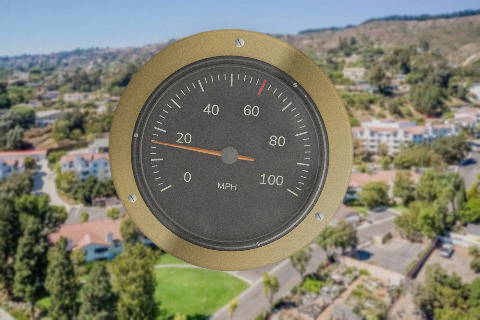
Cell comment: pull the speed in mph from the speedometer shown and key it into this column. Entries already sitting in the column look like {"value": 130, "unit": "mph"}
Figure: {"value": 16, "unit": "mph"}
